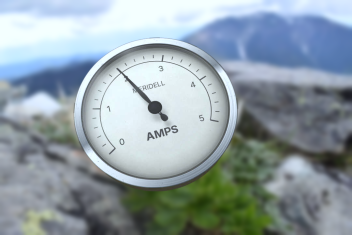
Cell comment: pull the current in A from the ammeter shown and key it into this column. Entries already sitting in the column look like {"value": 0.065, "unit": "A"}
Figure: {"value": 2, "unit": "A"}
